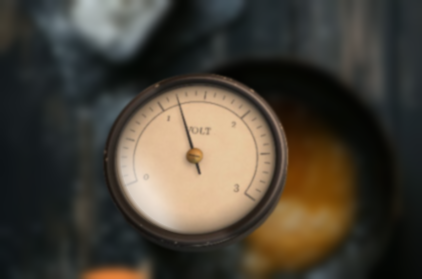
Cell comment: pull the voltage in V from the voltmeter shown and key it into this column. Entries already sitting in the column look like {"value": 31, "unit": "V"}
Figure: {"value": 1.2, "unit": "V"}
